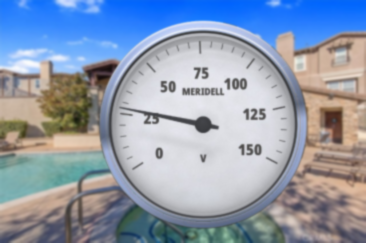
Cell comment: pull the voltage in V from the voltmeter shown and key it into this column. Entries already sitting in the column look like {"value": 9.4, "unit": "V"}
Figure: {"value": 27.5, "unit": "V"}
